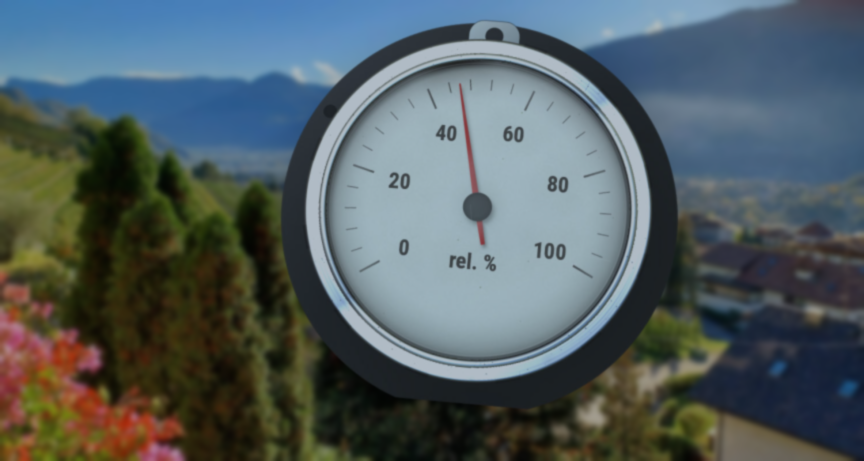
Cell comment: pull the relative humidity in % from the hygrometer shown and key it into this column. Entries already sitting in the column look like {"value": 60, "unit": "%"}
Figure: {"value": 46, "unit": "%"}
